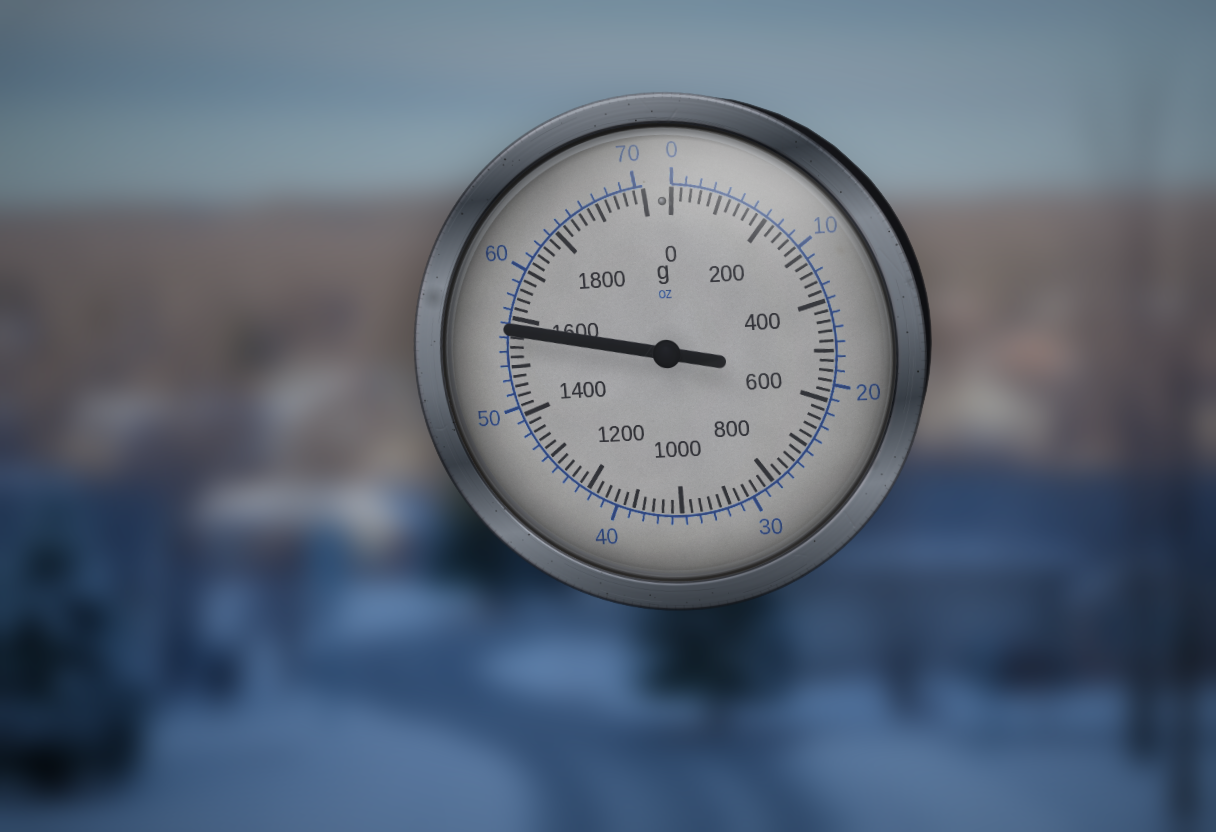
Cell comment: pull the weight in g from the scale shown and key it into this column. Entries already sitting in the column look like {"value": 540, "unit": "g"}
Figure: {"value": 1580, "unit": "g"}
